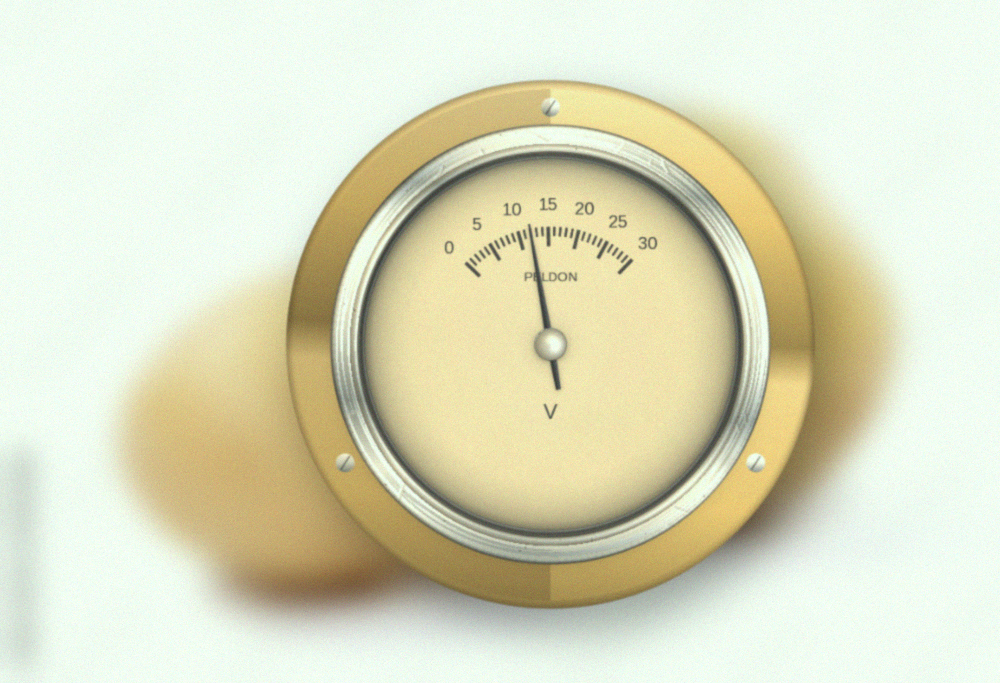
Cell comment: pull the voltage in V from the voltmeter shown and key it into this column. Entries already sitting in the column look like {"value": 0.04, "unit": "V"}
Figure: {"value": 12, "unit": "V"}
